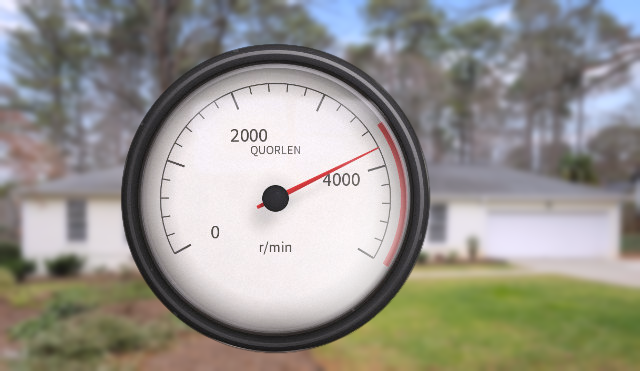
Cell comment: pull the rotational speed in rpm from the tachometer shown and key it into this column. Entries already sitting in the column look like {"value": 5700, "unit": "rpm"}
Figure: {"value": 3800, "unit": "rpm"}
